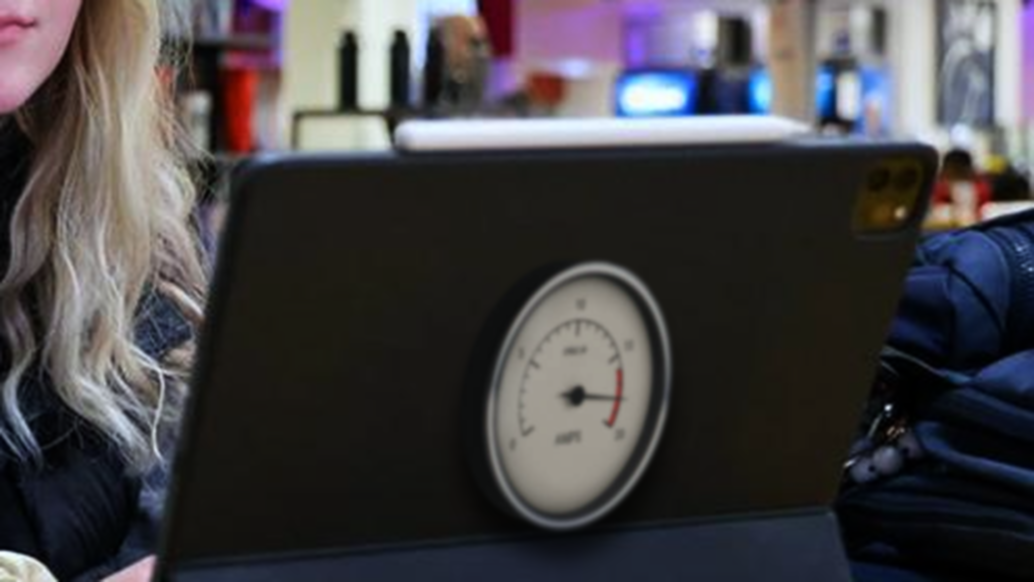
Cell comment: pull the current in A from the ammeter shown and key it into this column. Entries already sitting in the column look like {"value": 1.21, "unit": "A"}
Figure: {"value": 18, "unit": "A"}
